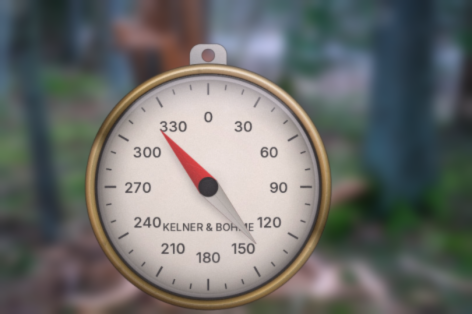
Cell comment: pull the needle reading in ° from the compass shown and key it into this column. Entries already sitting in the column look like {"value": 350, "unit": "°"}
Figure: {"value": 320, "unit": "°"}
